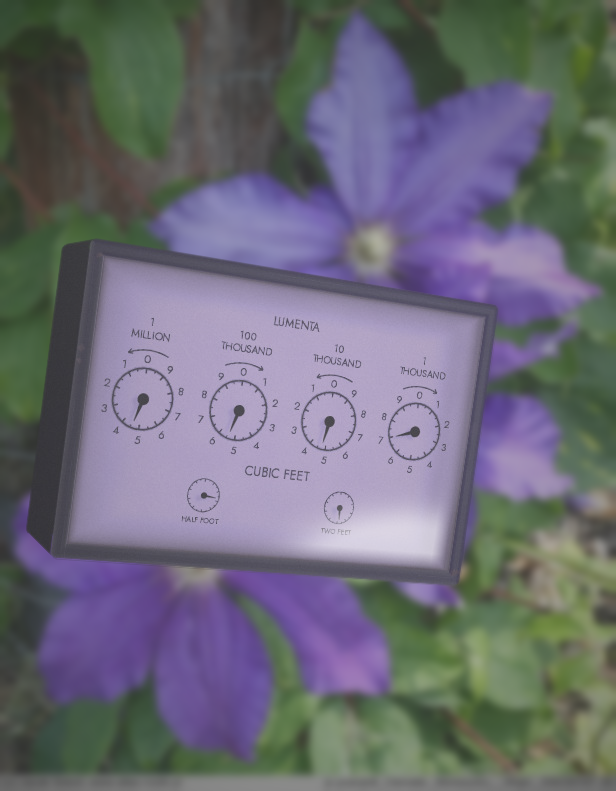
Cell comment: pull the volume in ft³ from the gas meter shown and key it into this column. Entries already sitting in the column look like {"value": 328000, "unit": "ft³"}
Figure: {"value": 454700, "unit": "ft³"}
